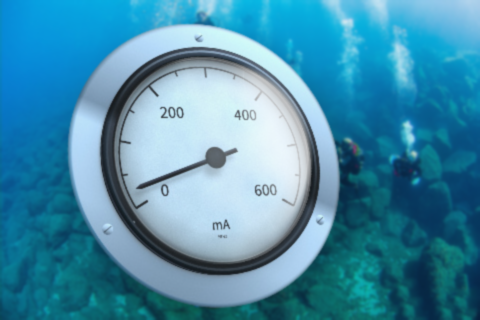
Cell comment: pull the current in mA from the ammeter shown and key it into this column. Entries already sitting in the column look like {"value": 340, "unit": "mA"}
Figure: {"value": 25, "unit": "mA"}
